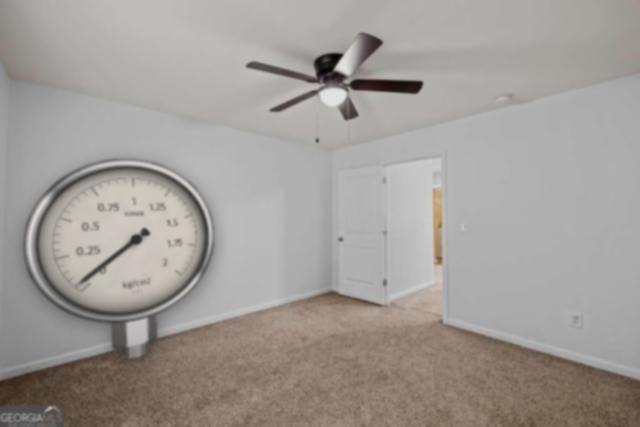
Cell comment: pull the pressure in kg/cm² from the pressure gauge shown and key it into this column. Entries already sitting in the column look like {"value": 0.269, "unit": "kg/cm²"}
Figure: {"value": 0.05, "unit": "kg/cm²"}
